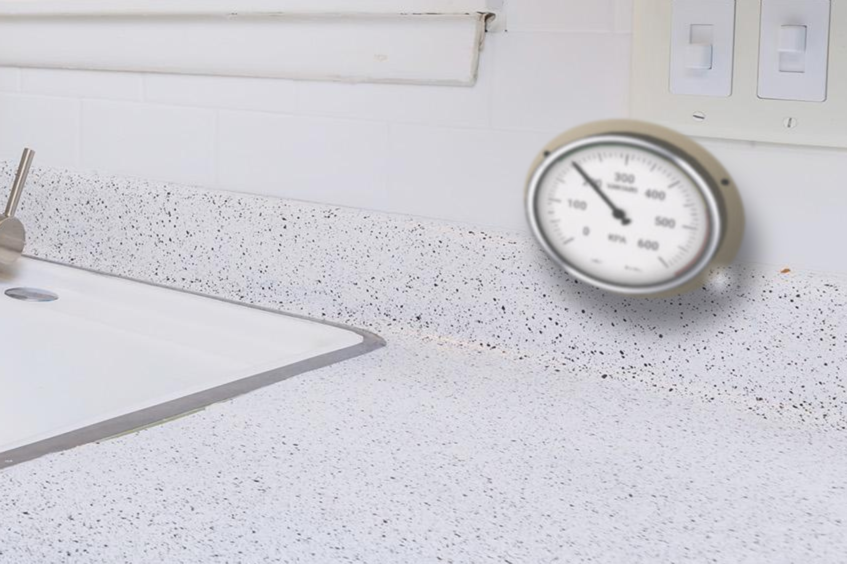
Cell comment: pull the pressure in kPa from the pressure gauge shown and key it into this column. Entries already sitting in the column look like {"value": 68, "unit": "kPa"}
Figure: {"value": 200, "unit": "kPa"}
